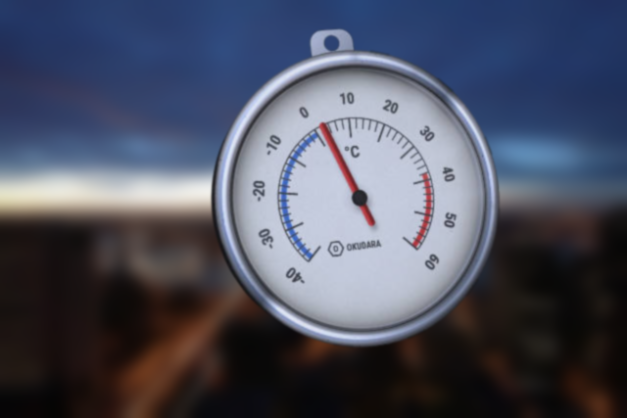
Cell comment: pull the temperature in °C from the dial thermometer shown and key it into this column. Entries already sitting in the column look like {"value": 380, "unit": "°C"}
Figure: {"value": 2, "unit": "°C"}
